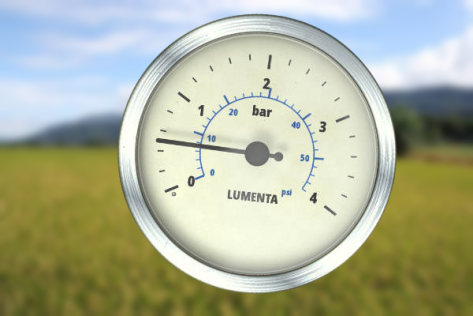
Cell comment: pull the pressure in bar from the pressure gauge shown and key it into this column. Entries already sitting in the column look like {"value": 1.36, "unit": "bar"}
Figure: {"value": 0.5, "unit": "bar"}
